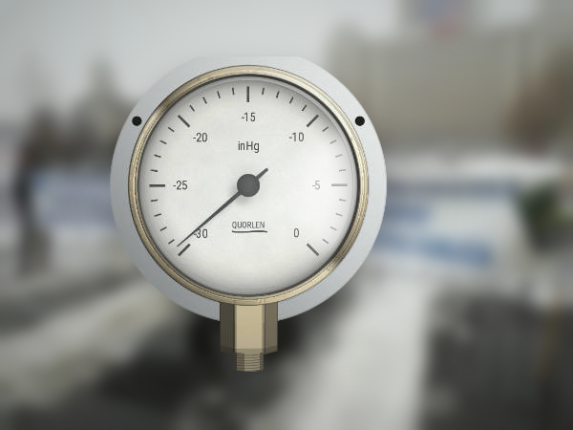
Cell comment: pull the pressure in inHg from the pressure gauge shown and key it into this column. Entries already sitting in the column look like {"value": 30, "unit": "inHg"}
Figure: {"value": -29.5, "unit": "inHg"}
